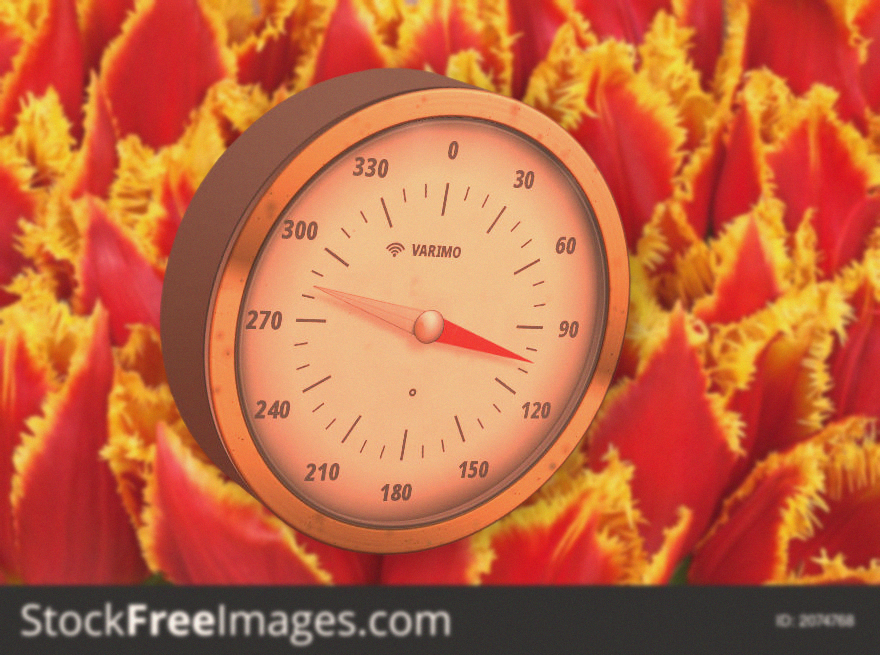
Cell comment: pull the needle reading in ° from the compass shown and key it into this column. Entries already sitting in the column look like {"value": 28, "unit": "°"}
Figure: {"value": 105, "unit": "°"}
